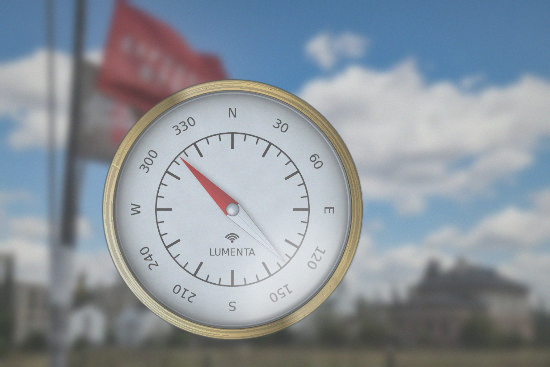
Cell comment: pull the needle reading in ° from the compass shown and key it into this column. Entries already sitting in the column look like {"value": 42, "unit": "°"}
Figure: {"value": 315, "unit": "°"}
